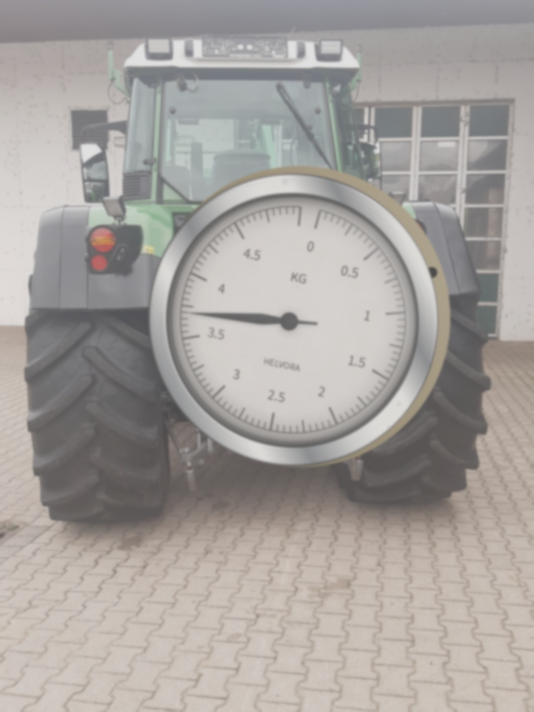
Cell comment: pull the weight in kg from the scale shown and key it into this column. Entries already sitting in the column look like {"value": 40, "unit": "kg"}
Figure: {"value": 3.7, "unit": "kg"}
